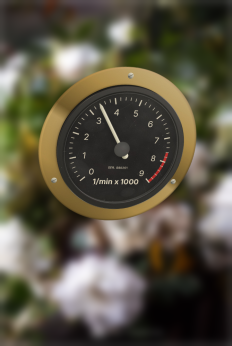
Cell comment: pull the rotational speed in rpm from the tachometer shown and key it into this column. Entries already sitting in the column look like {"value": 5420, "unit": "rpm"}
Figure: {"value": 3400, "unit": "rpm"}
